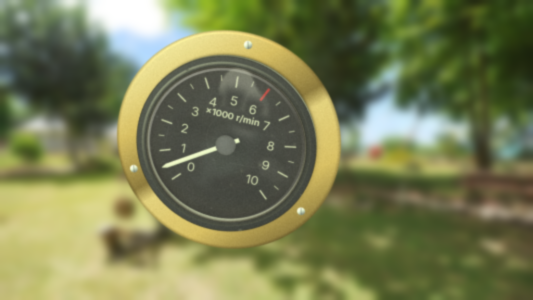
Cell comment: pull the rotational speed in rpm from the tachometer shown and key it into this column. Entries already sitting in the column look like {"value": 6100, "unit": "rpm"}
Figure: {"value": 500, "unit": "rpm"}
